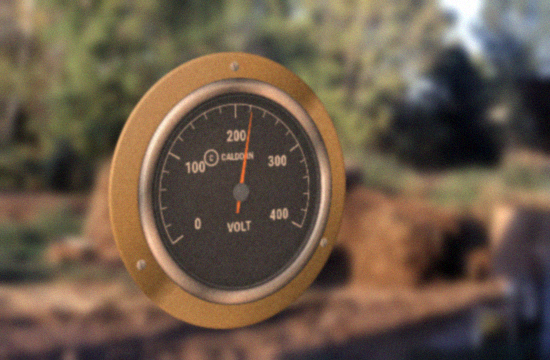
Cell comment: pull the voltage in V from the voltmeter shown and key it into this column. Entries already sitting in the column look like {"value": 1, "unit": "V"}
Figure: {"value": 220, "unit": "V"}
